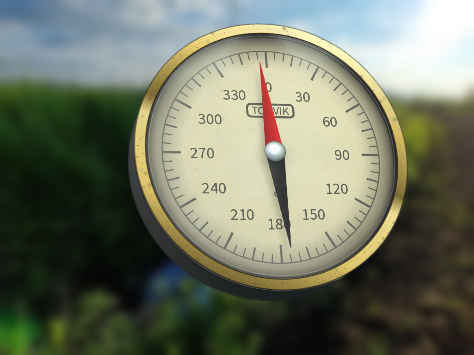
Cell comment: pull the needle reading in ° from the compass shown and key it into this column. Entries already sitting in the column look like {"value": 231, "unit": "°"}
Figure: {"value": 355, "unit": "°"}
